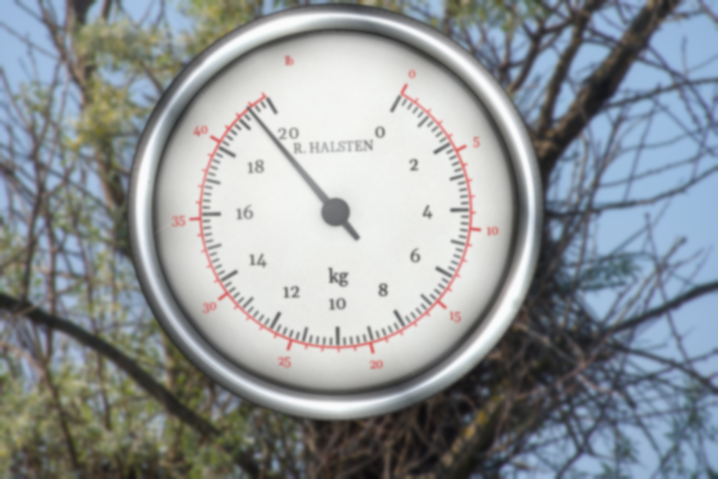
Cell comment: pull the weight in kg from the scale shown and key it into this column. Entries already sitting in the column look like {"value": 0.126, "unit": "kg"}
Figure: {"value": 19.4, "unit": "kg"}
